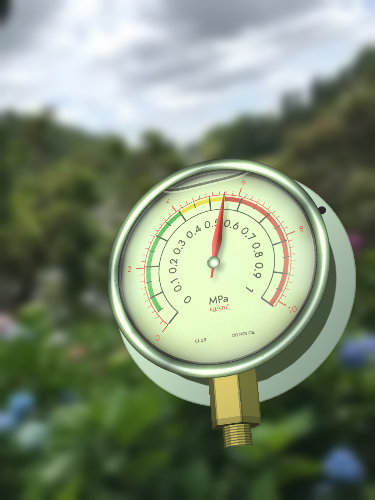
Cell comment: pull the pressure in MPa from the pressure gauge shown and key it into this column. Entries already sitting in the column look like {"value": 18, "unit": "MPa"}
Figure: {"value": 0.55, "unit": "MPa"}
